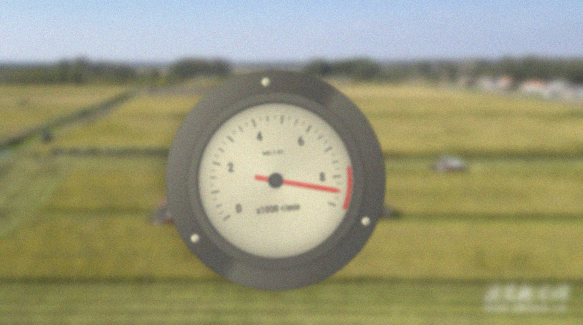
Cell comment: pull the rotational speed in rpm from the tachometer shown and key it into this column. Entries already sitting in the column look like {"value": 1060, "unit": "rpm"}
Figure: {"value": 8500, "unit": "rpm"}
